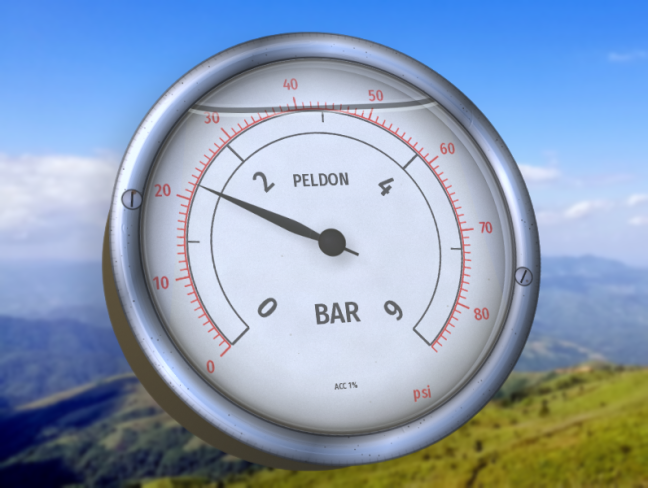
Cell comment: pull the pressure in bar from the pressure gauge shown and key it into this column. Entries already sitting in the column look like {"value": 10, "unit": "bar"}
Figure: {"value": 1.5, "unit": "bar"}
